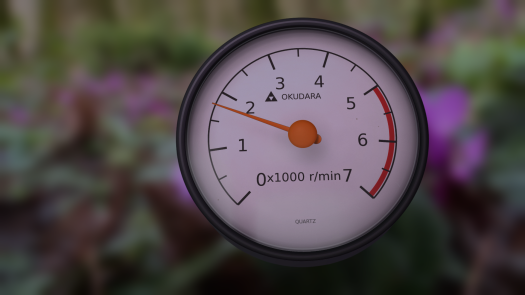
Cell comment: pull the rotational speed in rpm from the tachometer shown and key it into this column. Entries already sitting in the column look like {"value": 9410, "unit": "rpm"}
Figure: {"value": 1750, "unit": "rpm"}
